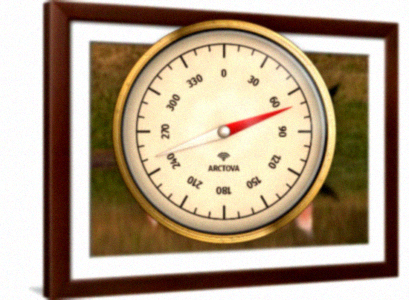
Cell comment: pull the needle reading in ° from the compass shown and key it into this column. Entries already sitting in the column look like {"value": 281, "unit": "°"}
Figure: {"value": 70, "unit": "°"}
